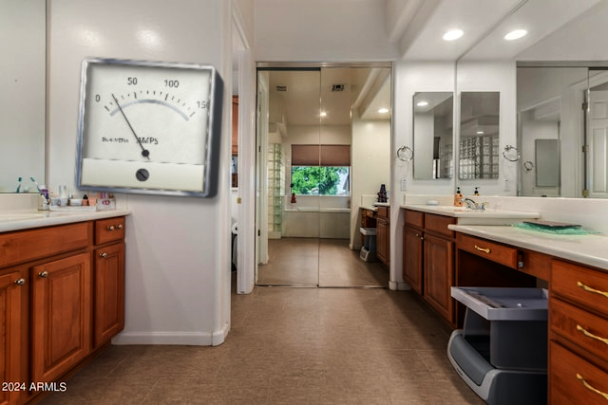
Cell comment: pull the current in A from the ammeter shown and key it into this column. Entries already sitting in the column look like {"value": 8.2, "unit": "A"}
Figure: {"value": 20, "unit": "A"}
